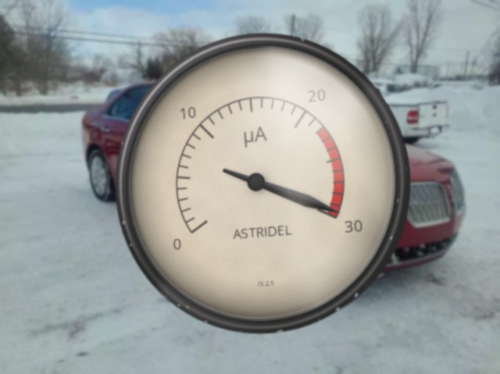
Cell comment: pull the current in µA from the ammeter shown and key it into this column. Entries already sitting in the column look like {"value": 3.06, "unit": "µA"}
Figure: {"value": 29.5, "unit": "µA"}
